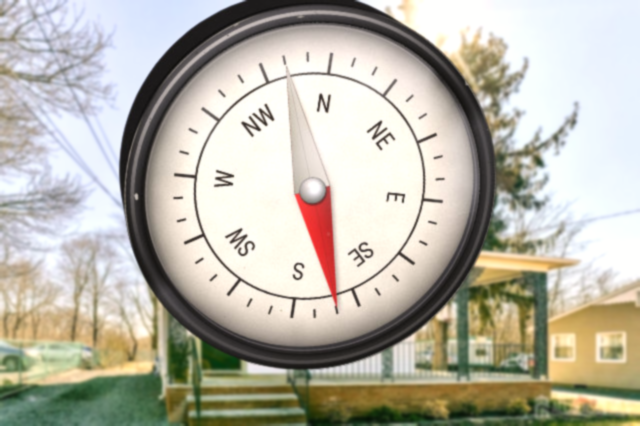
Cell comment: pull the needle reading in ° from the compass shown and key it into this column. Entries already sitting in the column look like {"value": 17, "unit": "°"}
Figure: {"value": 160, "unit": "°"}
